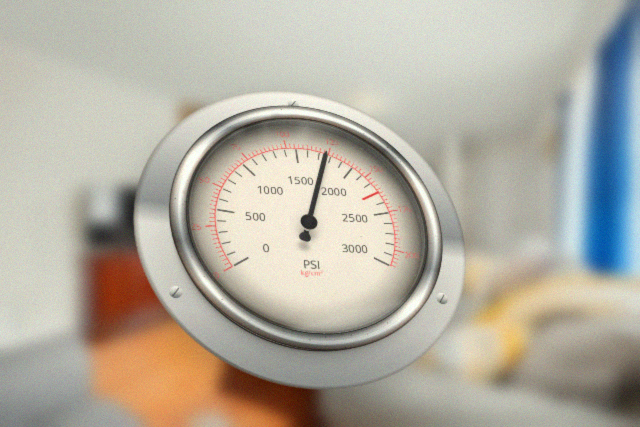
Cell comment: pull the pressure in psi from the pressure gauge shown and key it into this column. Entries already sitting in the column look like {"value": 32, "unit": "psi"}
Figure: {"value": 1750, "unit": "psi"}
